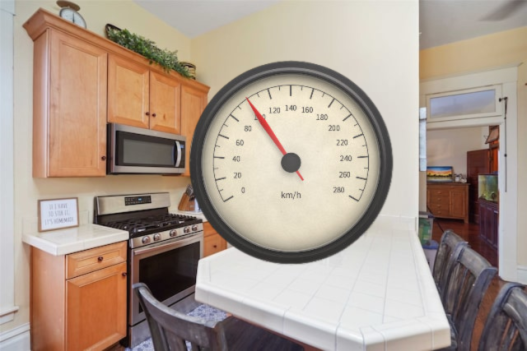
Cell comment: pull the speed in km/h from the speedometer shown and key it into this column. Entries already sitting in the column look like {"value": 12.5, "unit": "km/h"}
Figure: {"value": 100, "unit": "km/h"}
